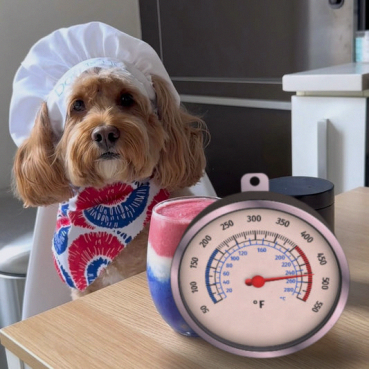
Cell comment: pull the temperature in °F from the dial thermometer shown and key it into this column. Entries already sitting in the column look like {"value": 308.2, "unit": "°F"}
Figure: {"value": 475, "unit": "°F"}
